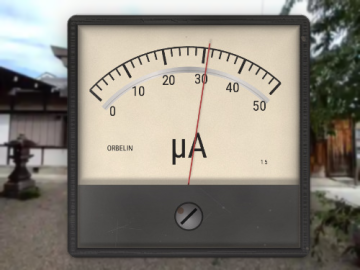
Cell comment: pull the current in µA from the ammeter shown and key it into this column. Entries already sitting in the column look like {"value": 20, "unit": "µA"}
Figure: {"value": 31, "unit": "µA"}
